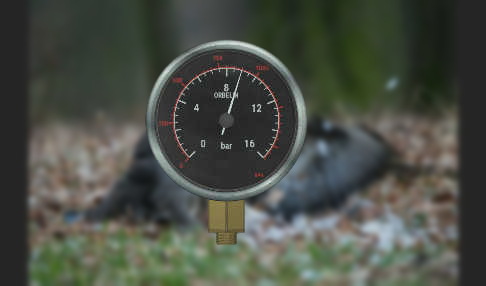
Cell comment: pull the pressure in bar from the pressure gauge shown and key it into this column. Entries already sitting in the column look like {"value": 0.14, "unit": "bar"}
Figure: {"value": 9, "unit": "bar"}
